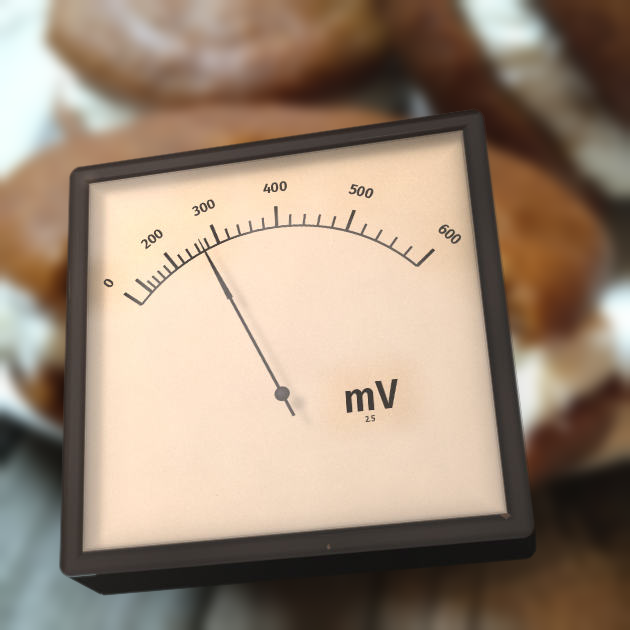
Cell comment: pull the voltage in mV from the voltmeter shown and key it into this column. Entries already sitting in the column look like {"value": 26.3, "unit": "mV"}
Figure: {"value": 270, "unit": "mV"}
